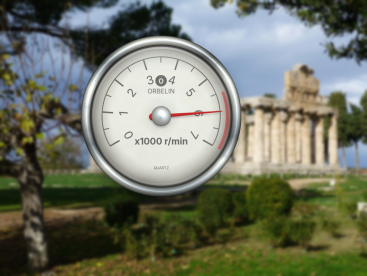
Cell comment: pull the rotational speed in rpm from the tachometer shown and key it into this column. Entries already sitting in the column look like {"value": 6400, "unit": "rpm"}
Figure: {"value": 6000, "unit": "rpm"}
